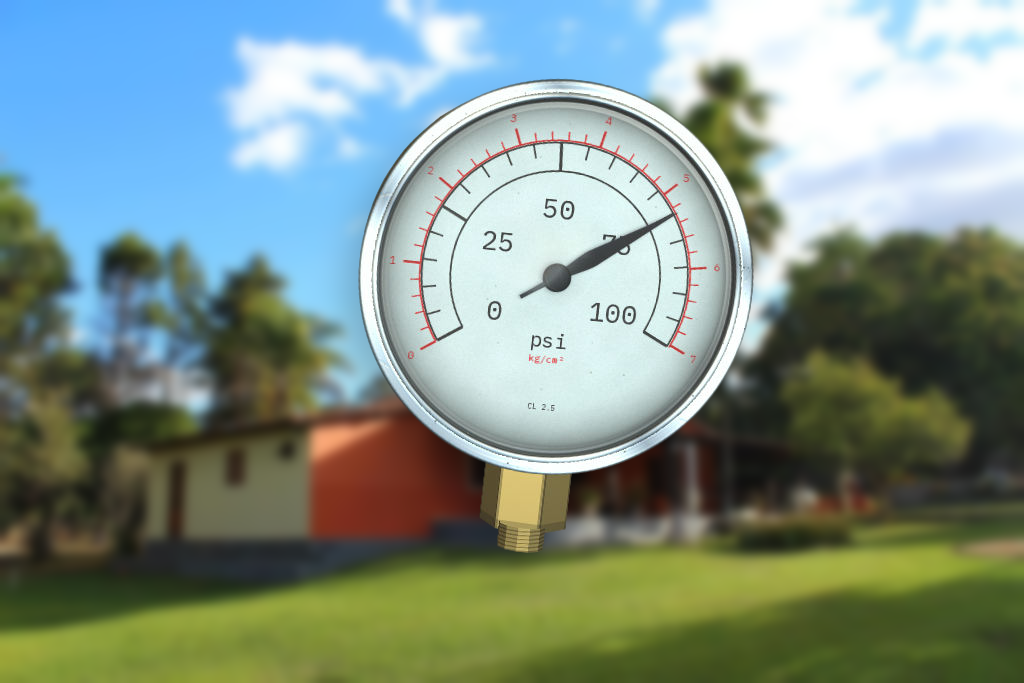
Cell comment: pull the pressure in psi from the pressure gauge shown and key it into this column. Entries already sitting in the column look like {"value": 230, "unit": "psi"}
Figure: {"value": 75, "unit": "psi"}
